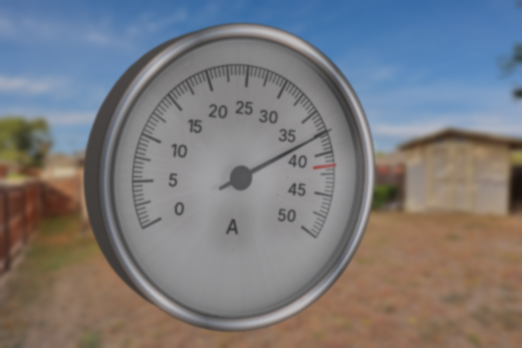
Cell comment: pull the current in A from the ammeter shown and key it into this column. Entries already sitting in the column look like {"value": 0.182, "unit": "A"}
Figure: {"value": 37.5, "unit": "A"}
